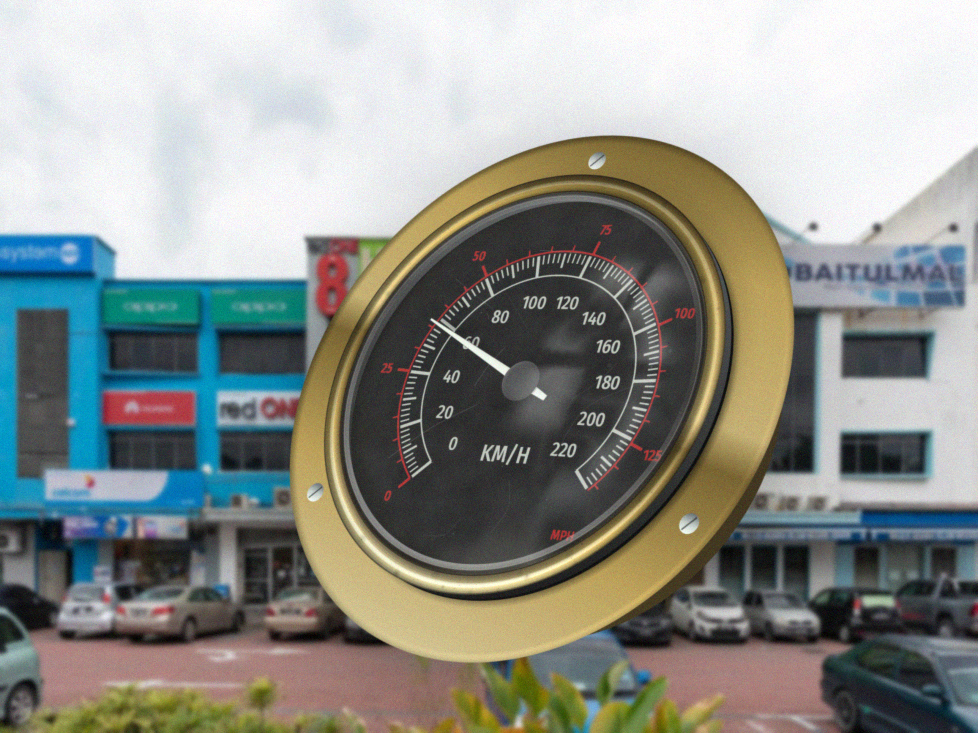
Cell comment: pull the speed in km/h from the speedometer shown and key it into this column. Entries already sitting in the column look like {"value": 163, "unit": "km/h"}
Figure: {"value": 58, "unit": "km/h"}
